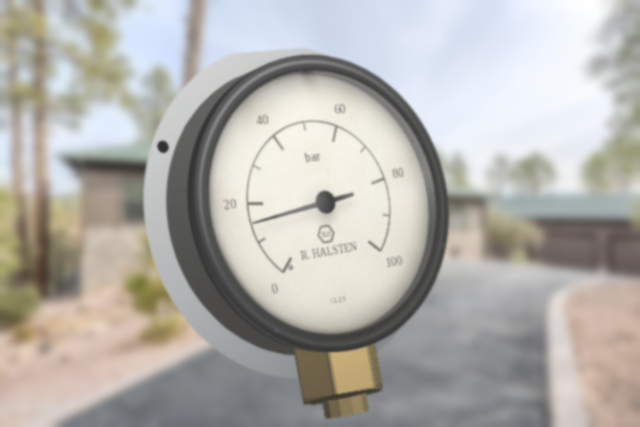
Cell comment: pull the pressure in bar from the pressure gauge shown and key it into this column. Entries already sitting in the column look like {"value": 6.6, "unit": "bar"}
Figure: {"value": 15, "unit": "bar"}
